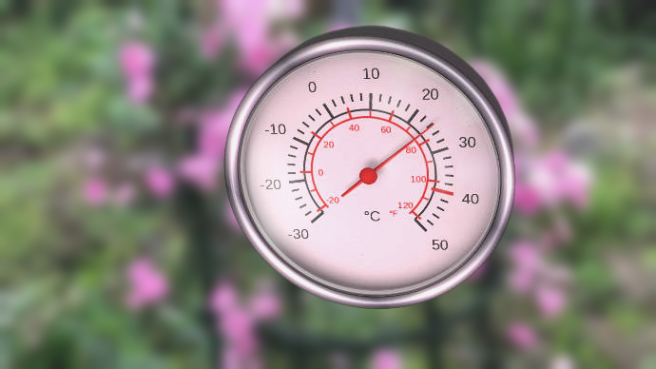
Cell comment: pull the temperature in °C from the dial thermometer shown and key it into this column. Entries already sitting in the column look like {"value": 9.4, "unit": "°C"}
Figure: {"value": 24, "unit": "°C"}
